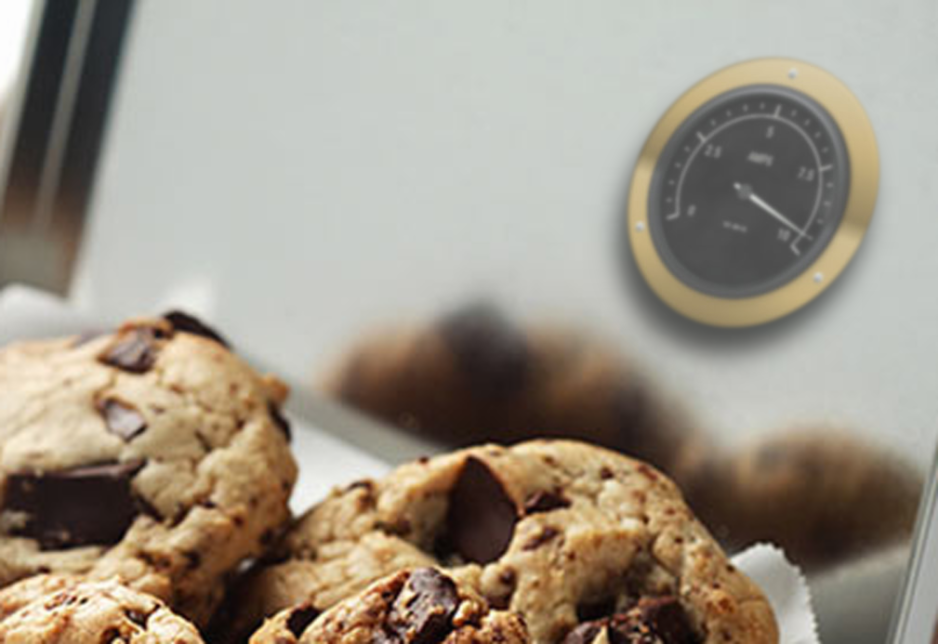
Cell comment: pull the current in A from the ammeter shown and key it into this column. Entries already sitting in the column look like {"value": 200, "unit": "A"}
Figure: {"value": 9.5, "unit": "A"}
